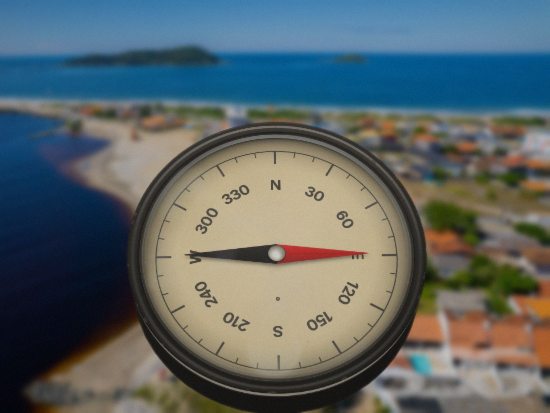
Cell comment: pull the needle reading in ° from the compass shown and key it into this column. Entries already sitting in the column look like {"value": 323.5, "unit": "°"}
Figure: {"value": 90, "unit": "°"}
